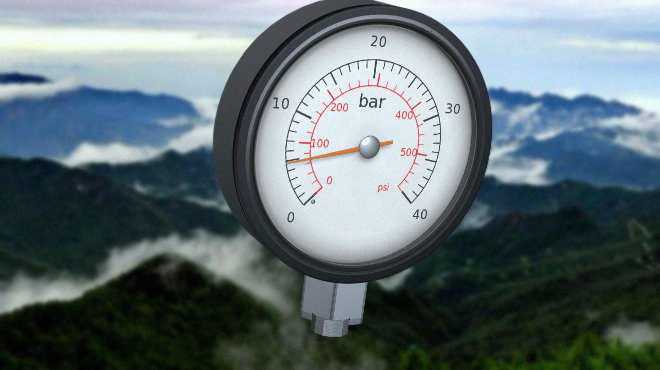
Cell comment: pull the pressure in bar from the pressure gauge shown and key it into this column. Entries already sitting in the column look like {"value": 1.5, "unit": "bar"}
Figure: {"value": 5, "unit": "bar"}
